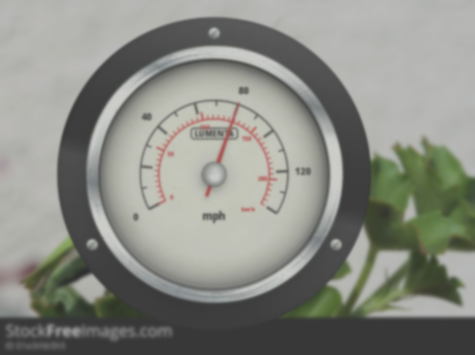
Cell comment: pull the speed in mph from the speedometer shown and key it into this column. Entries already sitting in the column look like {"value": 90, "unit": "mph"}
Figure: {"value": 80, "unit": "mph"}
